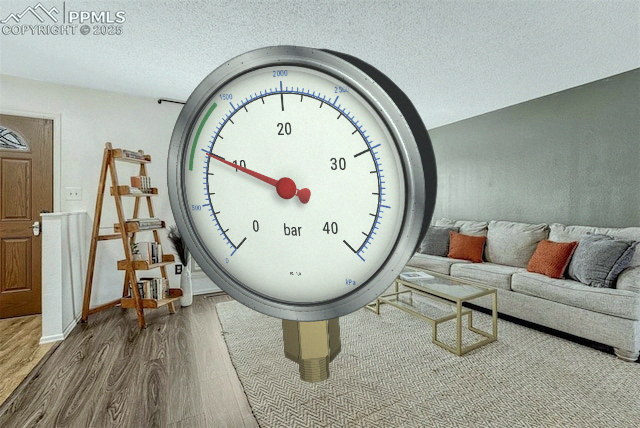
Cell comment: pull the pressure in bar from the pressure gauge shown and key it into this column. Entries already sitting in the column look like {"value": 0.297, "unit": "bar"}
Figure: {"value": 10, "unit": "bar"}
